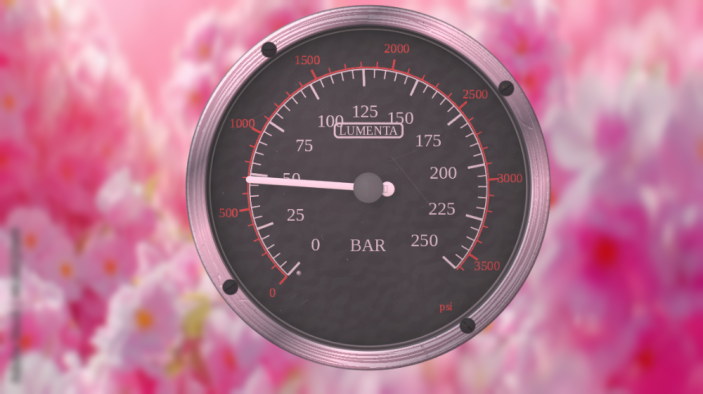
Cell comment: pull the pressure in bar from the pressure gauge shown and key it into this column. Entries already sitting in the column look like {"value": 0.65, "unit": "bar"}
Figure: {"value": 47.5, "unit": "bar"}
